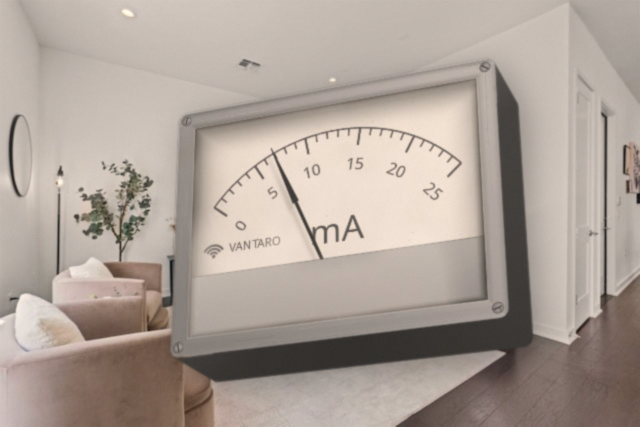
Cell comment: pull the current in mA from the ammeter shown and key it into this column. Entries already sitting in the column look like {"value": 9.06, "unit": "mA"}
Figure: {"value": 7, "unit": "mA"}
